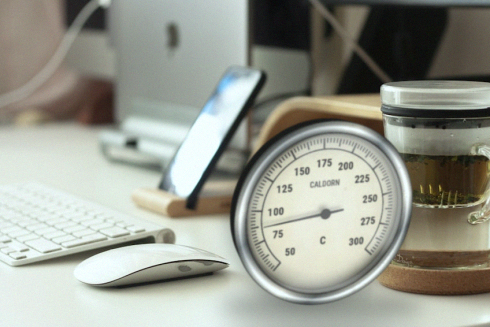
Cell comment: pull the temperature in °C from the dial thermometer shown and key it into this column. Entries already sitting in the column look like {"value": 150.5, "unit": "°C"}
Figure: {"value": 87.5, "unit": "°C"}
